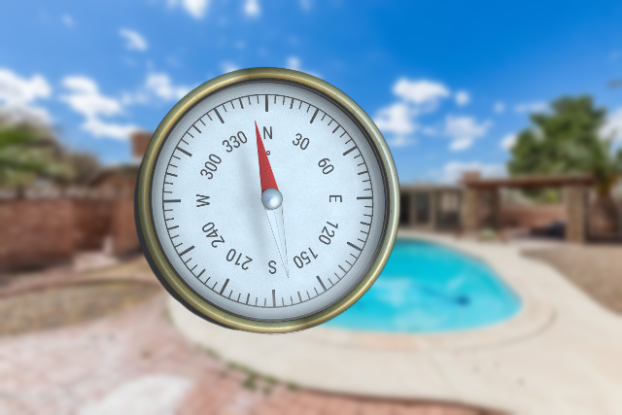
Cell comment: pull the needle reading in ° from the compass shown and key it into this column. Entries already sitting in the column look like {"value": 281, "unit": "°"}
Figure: {"value": 350, "unit": "°"}
